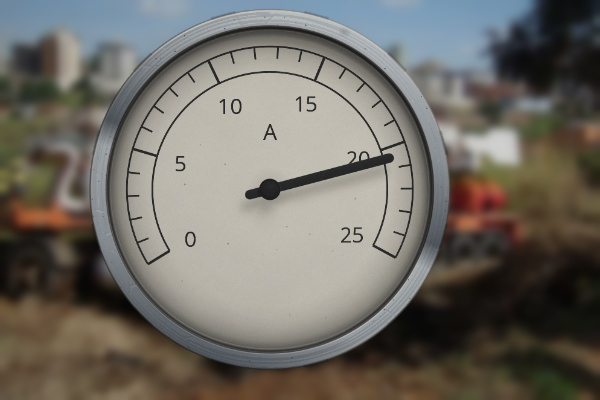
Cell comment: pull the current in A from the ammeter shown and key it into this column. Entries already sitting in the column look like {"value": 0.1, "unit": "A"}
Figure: {"value": 20.5, "unit": "A"}
